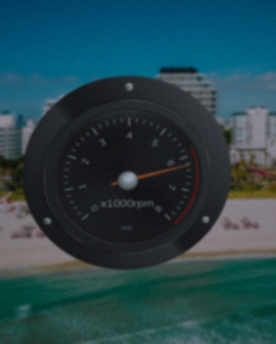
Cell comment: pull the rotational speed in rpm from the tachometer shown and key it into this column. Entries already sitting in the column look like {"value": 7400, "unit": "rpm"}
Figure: {"value": 6200, "unit": "rpm"}
